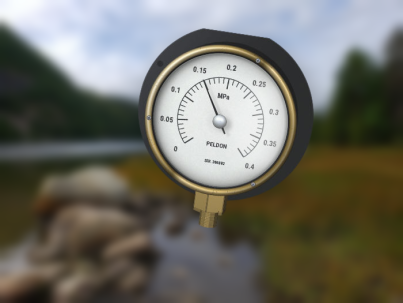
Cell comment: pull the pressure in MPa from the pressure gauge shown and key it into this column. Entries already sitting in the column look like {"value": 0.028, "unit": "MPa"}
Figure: {"value": 0.15, "unit": "MPa"}
